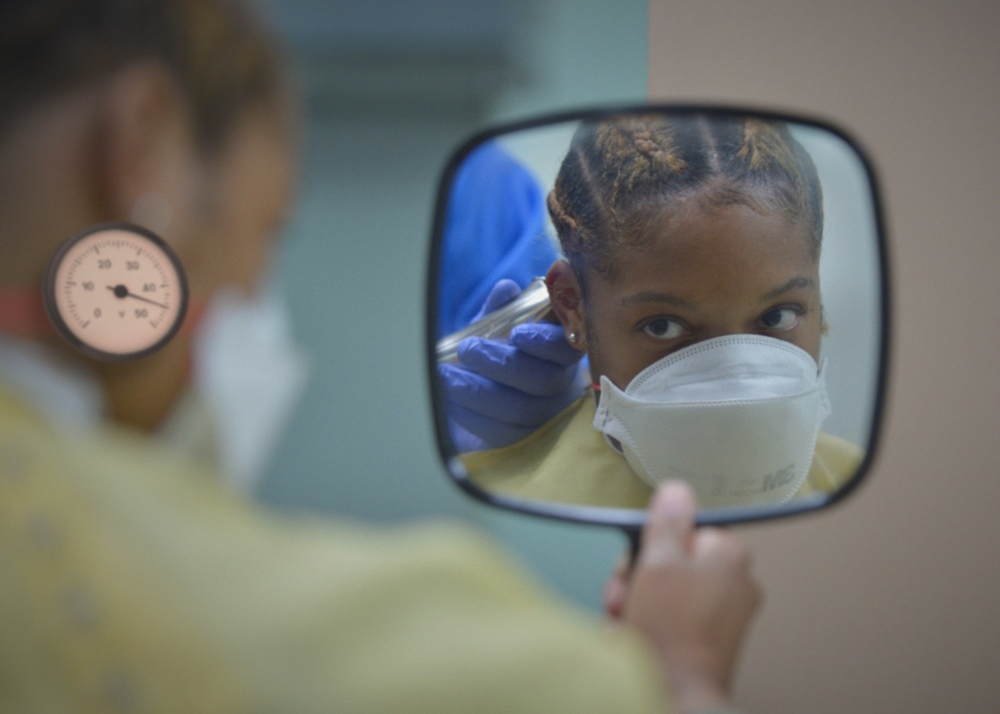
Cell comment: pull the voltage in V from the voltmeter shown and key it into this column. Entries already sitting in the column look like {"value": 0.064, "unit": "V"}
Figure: {"value": 45, "unit": "V"}
